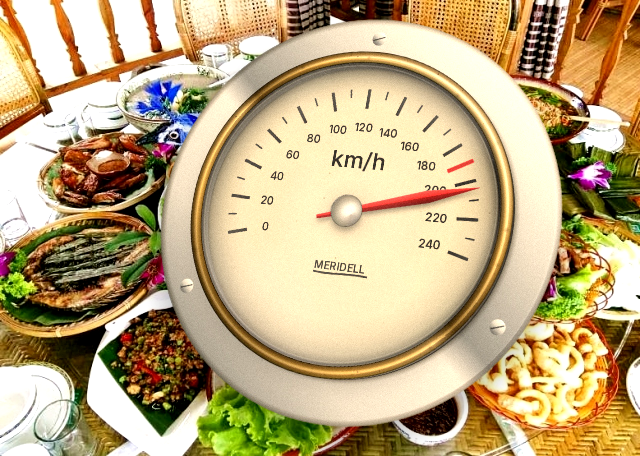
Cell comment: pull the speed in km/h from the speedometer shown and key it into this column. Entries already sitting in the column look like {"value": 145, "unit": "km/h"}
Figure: {"value": 205, "unit": "km/h"}
